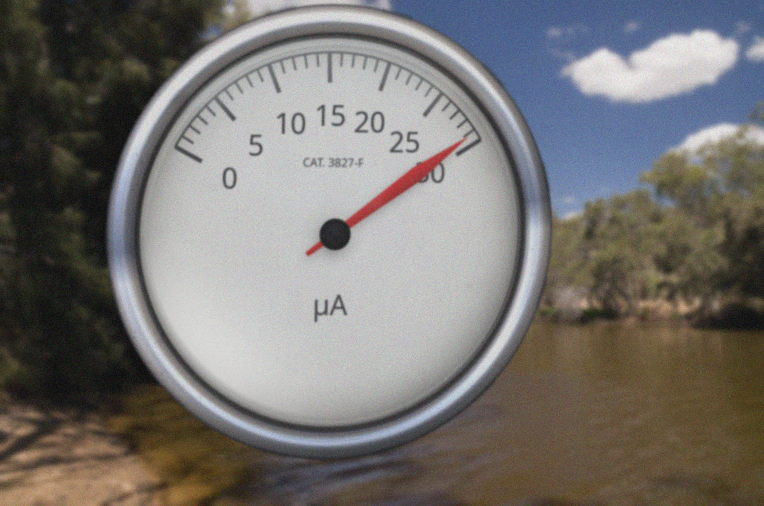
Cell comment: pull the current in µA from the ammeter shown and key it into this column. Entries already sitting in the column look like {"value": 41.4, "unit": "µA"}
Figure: {"value": 29, "unit": "µA"}
